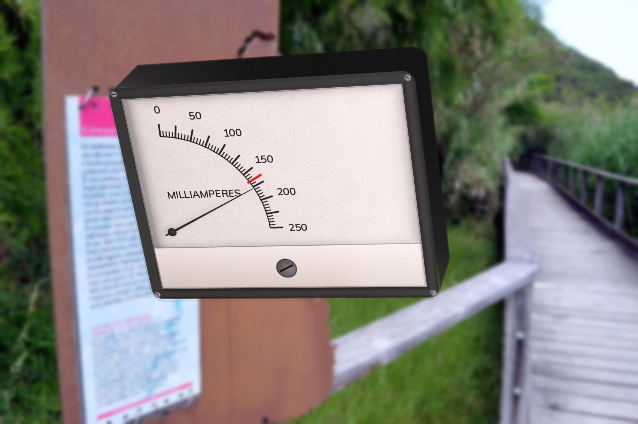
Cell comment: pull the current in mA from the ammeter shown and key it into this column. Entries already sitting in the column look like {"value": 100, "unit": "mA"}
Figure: {"value": 175, "unit": "mA"}
